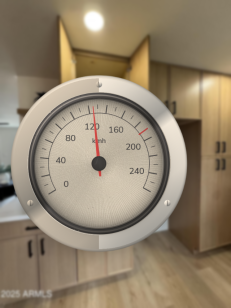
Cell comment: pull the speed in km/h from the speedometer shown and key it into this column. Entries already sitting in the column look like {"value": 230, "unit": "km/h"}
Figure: {"value": 125, "unit": "km/h"}
